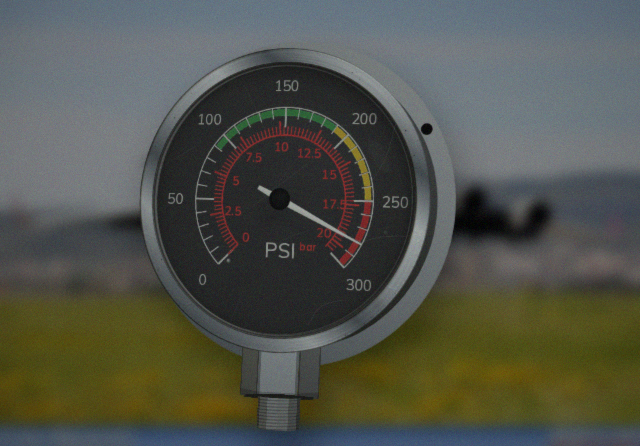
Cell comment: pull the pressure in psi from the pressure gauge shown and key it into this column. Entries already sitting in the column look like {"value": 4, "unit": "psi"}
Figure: {"value": 280, "unit": "psi"}
